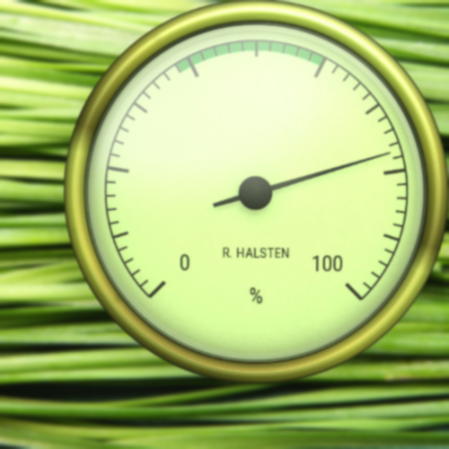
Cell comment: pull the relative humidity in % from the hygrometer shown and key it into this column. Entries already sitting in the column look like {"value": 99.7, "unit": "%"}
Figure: {"value": 77, "unit": "%"}
